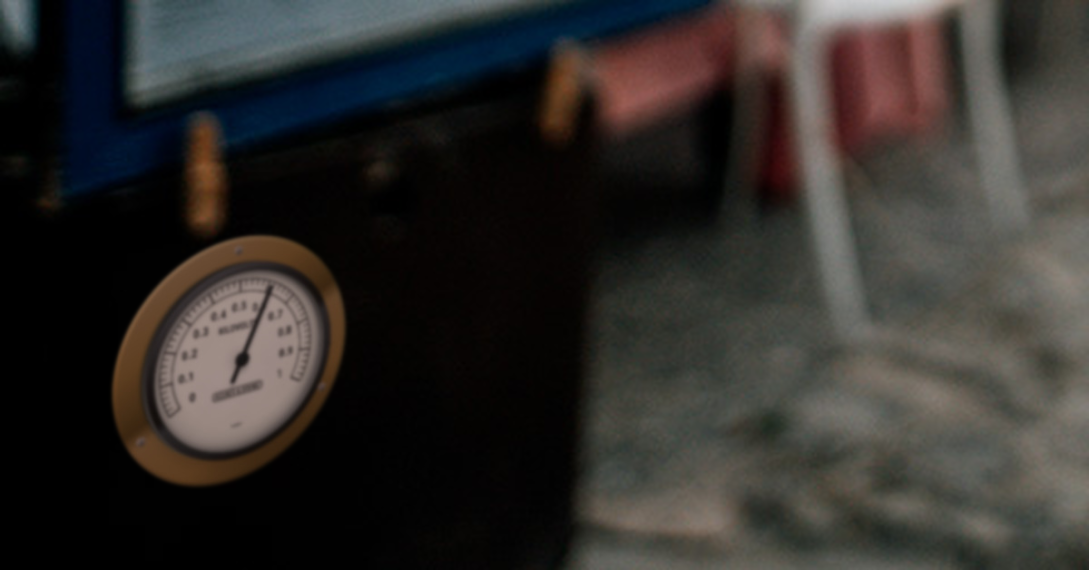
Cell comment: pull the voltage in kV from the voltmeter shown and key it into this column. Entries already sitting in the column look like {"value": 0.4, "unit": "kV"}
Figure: {"value": 0.6, "unit": "kV"}
